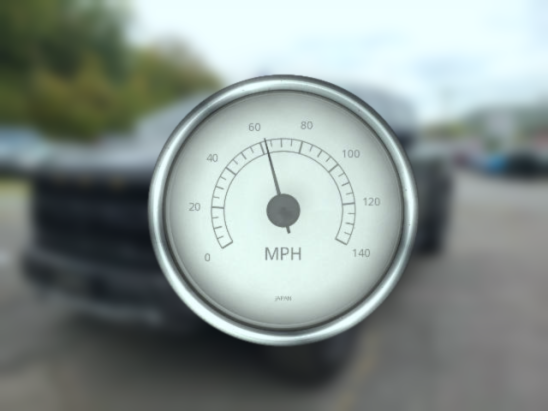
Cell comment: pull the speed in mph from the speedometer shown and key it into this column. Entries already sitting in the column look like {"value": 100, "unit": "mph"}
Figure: {"value": 62.5, "unit": "mph"}
